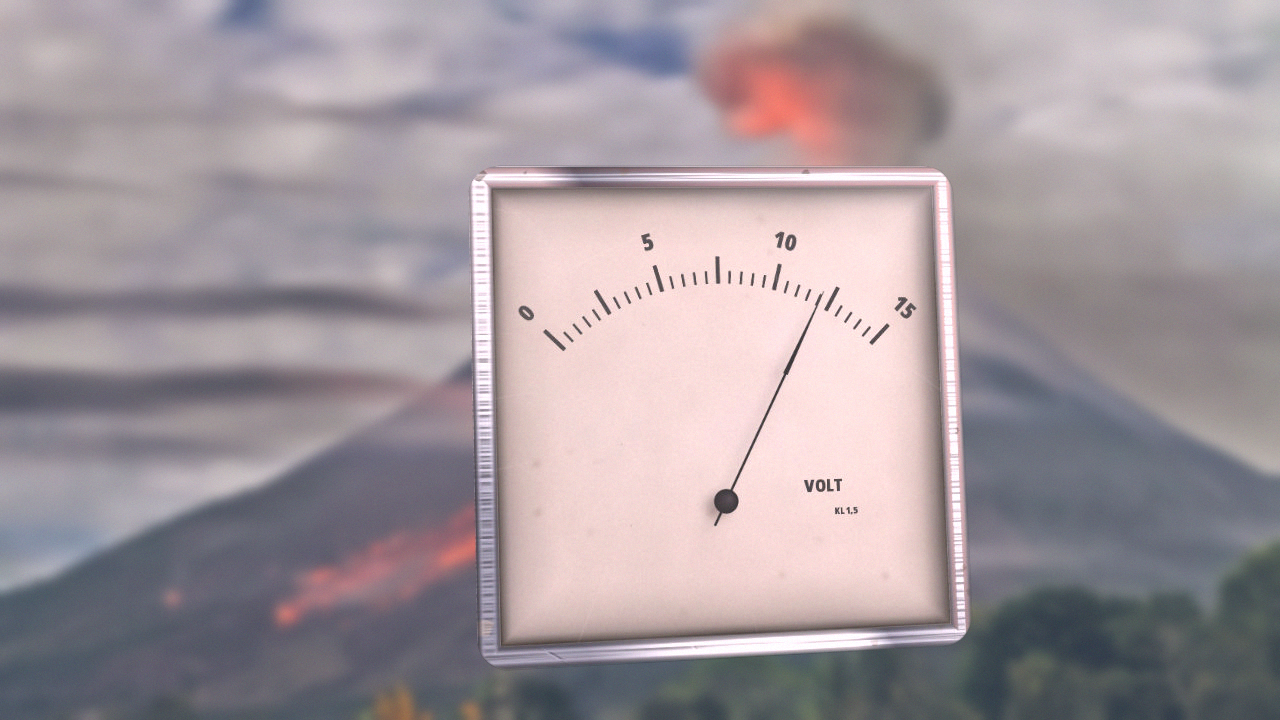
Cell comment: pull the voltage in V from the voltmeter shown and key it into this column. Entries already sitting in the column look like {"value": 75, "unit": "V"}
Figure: {"value": 12, "unit": "V"}
